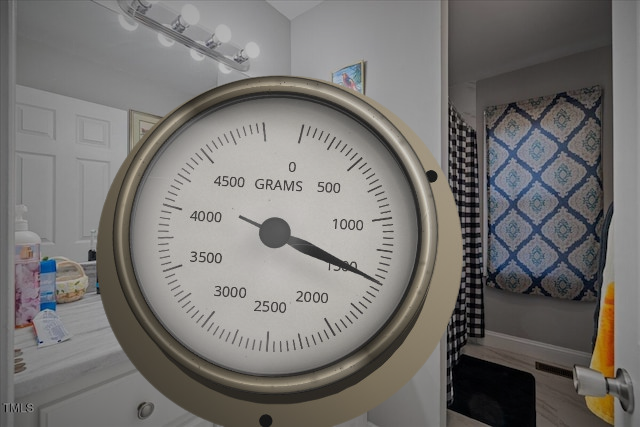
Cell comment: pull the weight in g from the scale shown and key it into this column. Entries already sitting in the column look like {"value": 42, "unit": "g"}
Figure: {"value": 1500, "unit": "g"}
